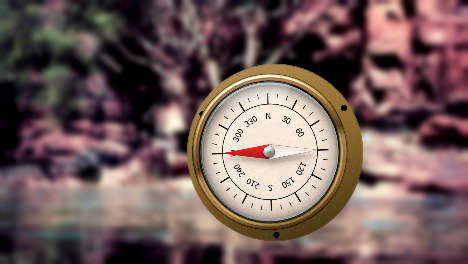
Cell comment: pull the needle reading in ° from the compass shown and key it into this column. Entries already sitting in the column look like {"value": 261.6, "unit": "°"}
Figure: {"value": 270, "unit": "°"}
